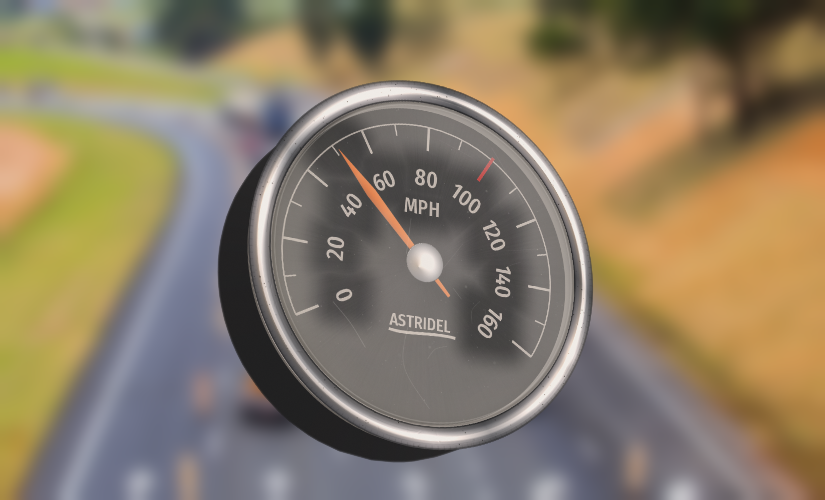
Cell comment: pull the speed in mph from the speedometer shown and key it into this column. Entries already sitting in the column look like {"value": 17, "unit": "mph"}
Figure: {"value": 50, "unit": "mph"}
